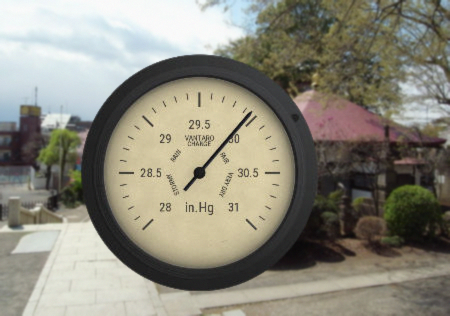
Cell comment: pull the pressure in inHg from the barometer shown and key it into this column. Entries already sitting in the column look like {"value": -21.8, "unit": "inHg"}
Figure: {"value": 29.95, "unit": "inHg"}
